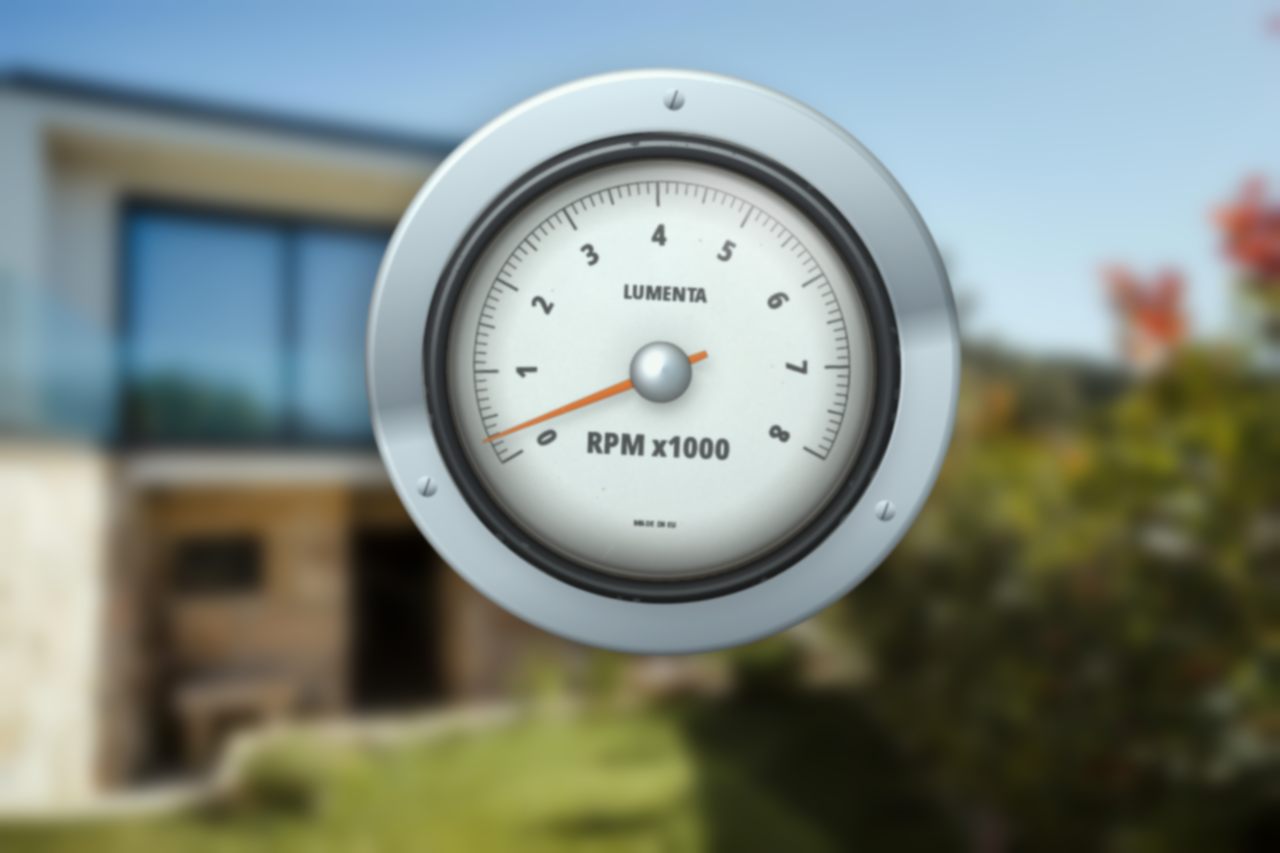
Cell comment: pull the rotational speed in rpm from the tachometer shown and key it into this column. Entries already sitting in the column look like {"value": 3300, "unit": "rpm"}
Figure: {"value": 300, "unit": "rpm"}
